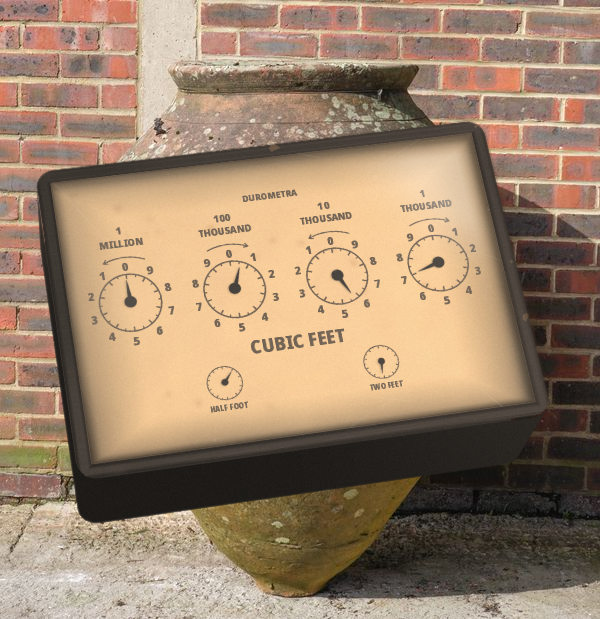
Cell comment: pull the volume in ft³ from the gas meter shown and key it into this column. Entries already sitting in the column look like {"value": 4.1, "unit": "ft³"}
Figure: {"value": 5700, "unit": "ft³"}
